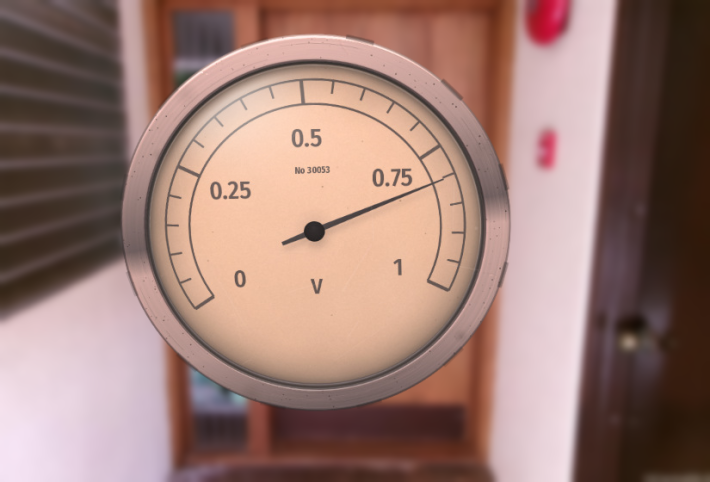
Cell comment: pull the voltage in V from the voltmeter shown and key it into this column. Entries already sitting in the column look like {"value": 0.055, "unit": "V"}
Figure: {"value": 0.8, "unit": "V"}
